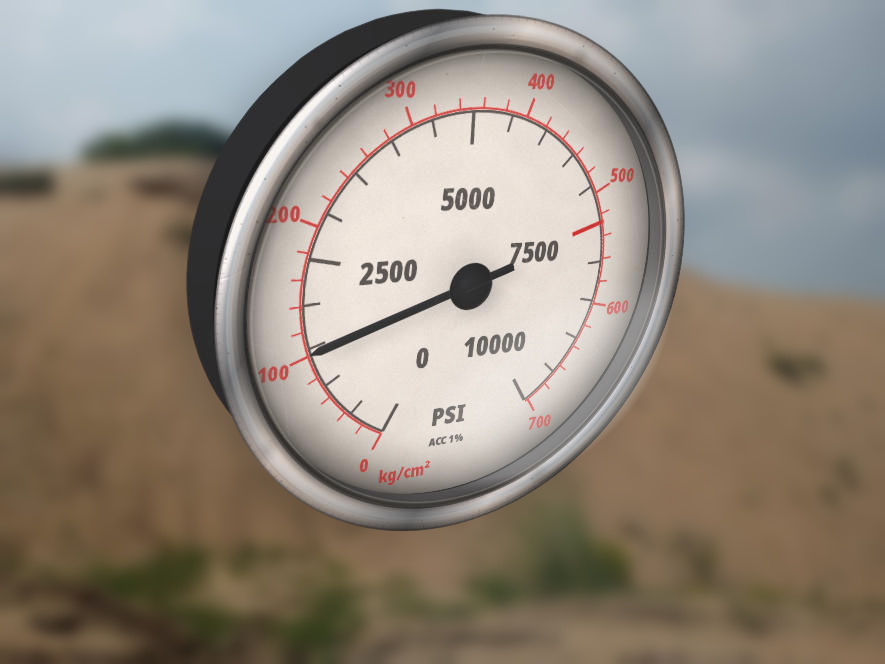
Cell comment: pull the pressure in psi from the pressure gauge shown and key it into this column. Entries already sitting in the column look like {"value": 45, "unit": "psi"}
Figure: {"value": 1500, "unit": "psi"}
